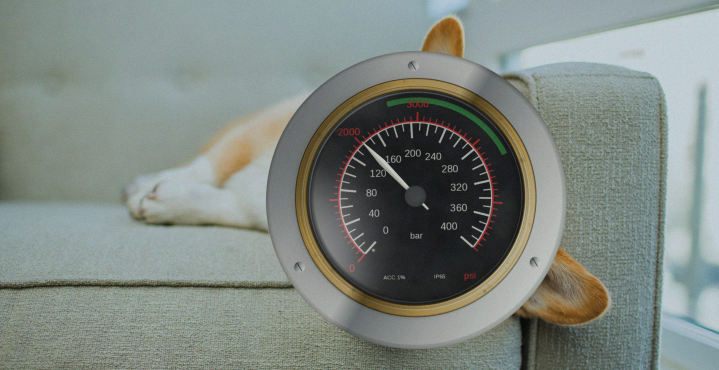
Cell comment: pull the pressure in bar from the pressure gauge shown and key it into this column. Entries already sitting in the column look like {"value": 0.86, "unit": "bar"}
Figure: {"value": 140, "unit": "bar"}
